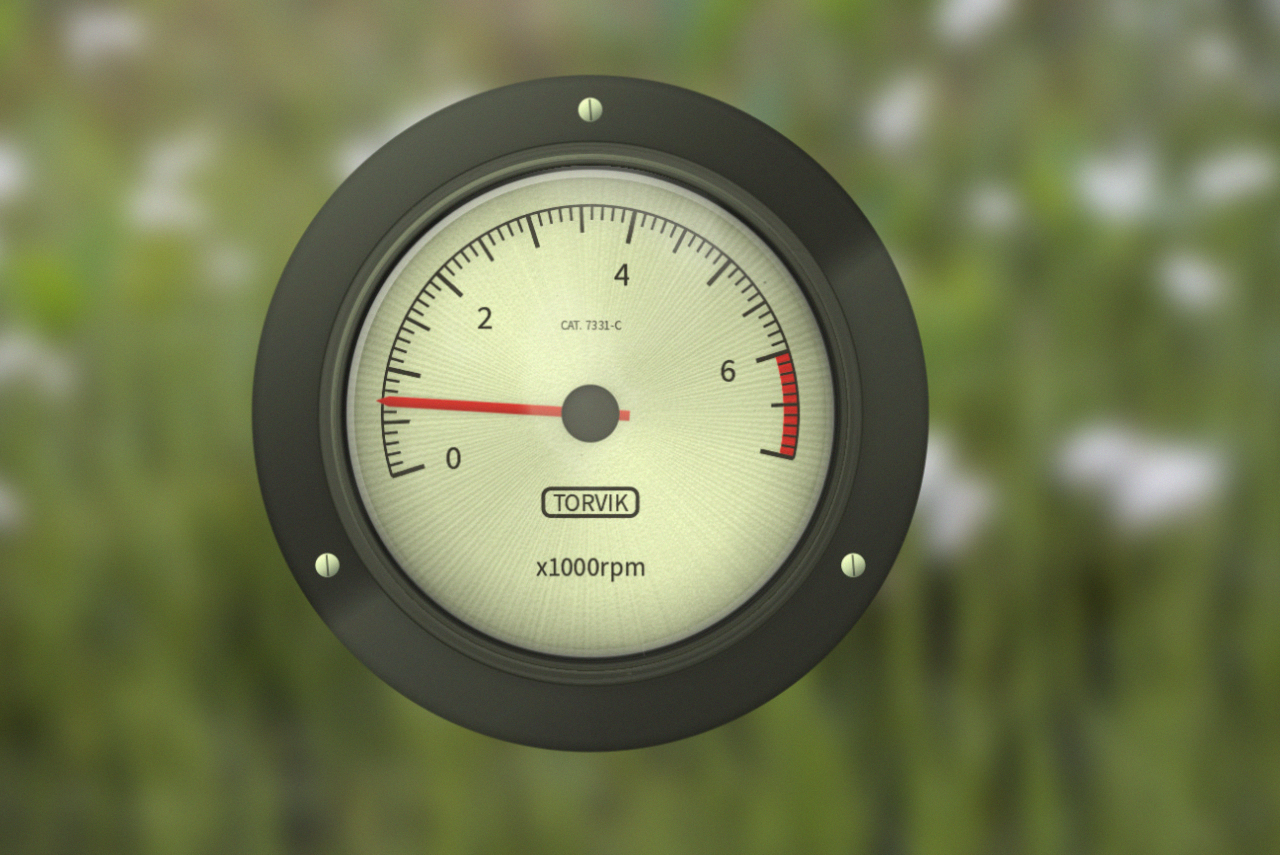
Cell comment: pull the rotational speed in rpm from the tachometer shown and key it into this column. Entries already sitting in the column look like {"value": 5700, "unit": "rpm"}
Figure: {"value": 700, "unit": "rpm"}
